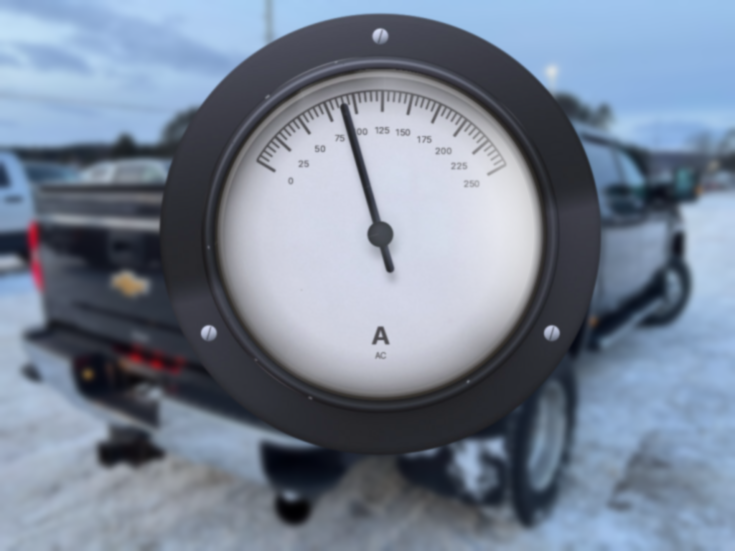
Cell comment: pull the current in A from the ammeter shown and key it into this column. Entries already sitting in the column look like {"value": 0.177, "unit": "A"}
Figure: {"value": 90, "unit": "A"}
